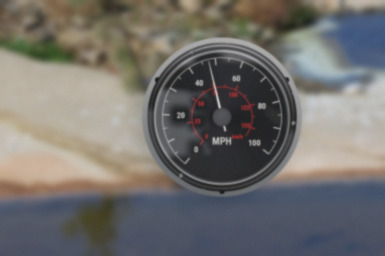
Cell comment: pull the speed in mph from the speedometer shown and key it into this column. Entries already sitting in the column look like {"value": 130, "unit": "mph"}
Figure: {"value": 47.5, "unit": "mph"}
